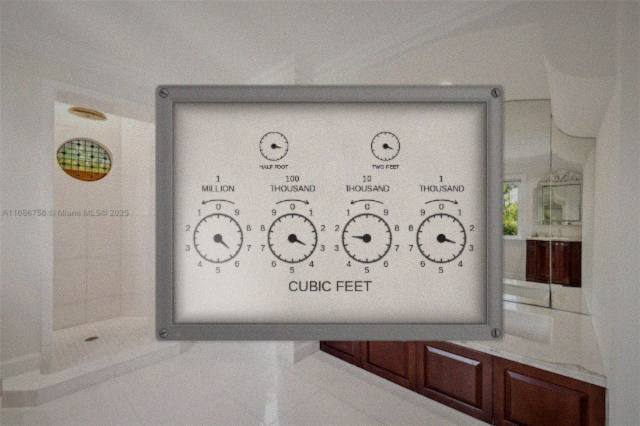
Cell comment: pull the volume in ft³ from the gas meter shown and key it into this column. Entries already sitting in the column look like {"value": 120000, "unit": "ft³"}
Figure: {"value": 632300, "unit": "ft³"}
